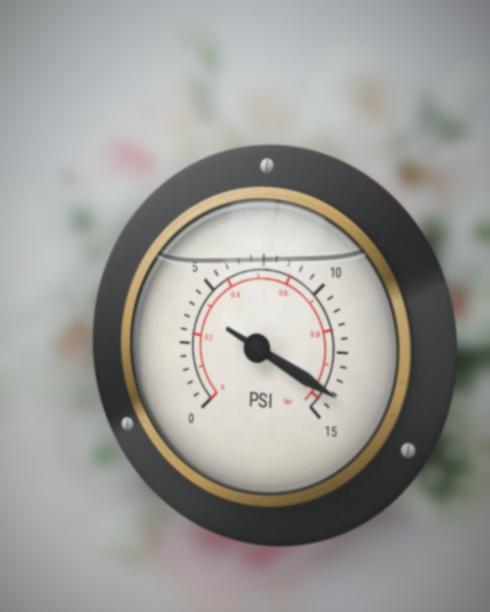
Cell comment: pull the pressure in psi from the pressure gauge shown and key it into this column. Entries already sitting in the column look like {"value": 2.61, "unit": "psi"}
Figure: {"value": 14, "unit": "psi"}
